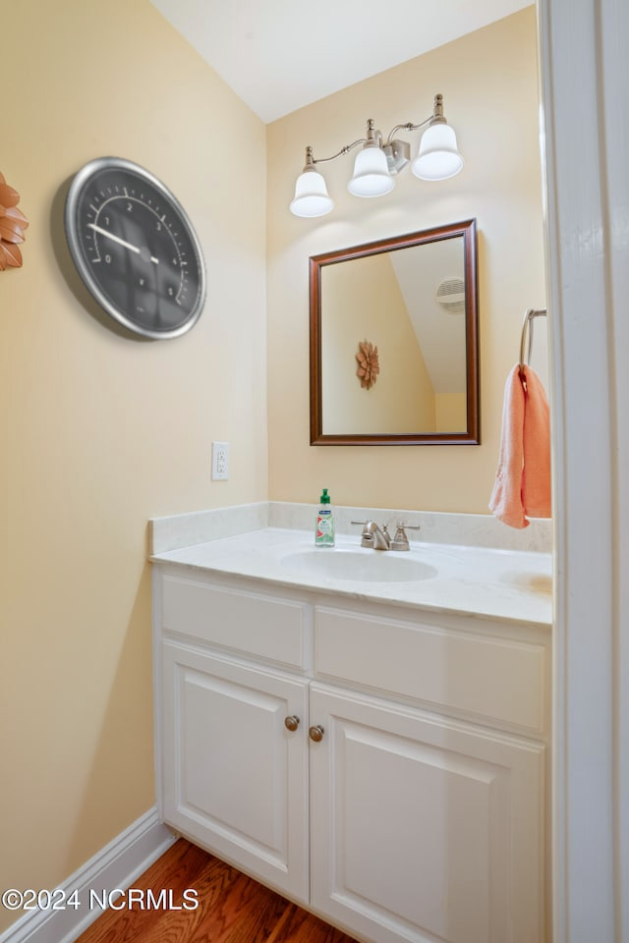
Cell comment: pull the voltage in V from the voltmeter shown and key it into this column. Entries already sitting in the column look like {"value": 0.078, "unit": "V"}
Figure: {"value": 0.6, "unit": "V"}
